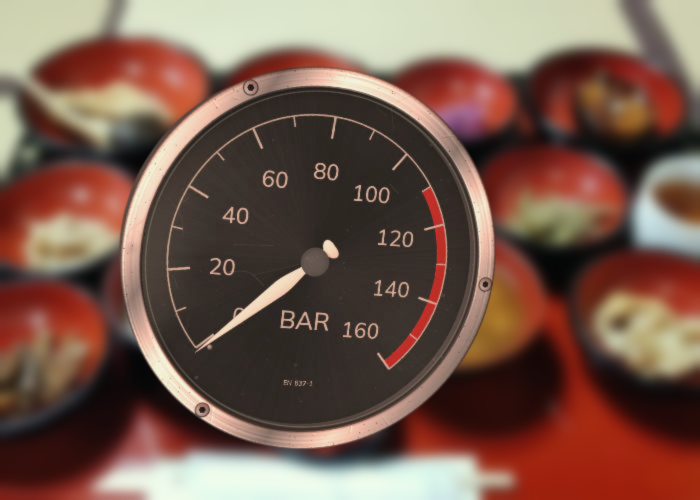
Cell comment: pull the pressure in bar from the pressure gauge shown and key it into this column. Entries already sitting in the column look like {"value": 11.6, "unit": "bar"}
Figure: {"value": 0, "unit": "bar"}
